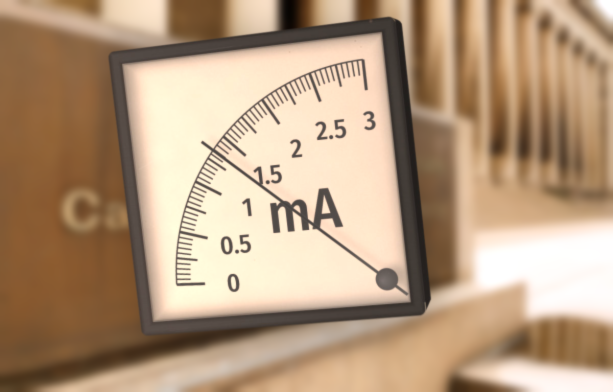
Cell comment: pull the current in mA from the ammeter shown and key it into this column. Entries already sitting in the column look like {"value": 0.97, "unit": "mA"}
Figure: {"value": 1.35, "unit": "mA"}
